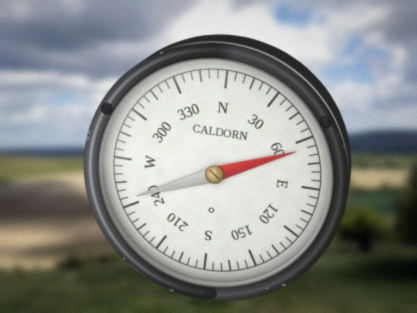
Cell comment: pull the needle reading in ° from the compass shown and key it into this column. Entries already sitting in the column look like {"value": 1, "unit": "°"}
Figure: {"value": 65, "unit": "°"}
